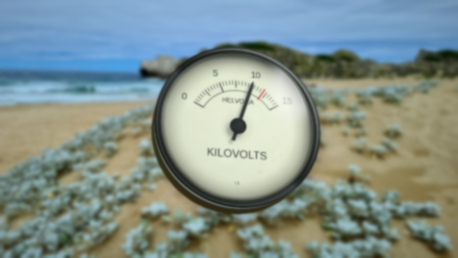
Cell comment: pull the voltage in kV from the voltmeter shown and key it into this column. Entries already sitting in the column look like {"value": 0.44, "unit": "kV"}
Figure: {"value": 10, "unit": "kV"}
